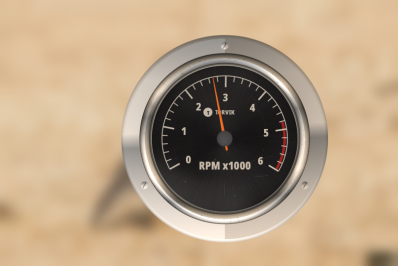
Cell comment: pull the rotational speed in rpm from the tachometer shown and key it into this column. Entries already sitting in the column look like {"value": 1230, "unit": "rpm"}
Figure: {"value": 2700, "unit": "rpm"}
